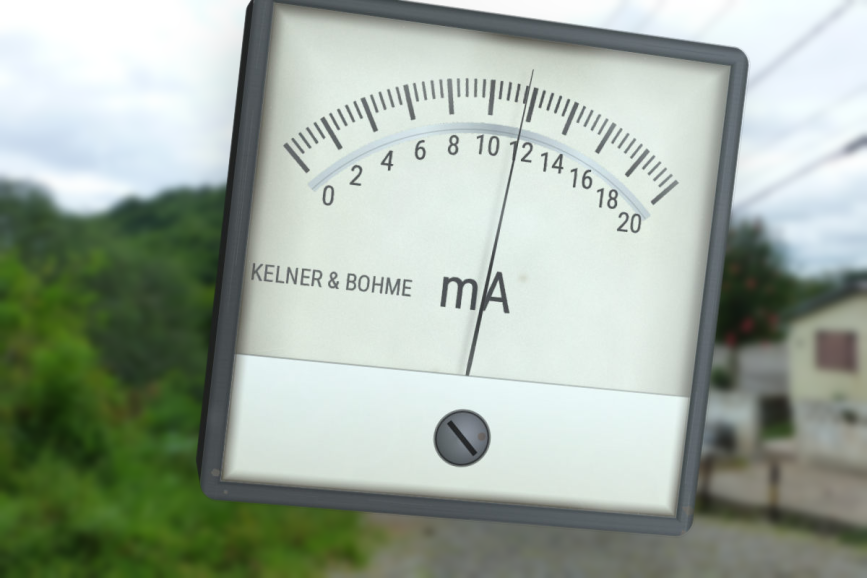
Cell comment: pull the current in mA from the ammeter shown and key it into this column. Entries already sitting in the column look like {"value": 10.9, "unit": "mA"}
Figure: {"value": 11.6, "unit": "mA"}
